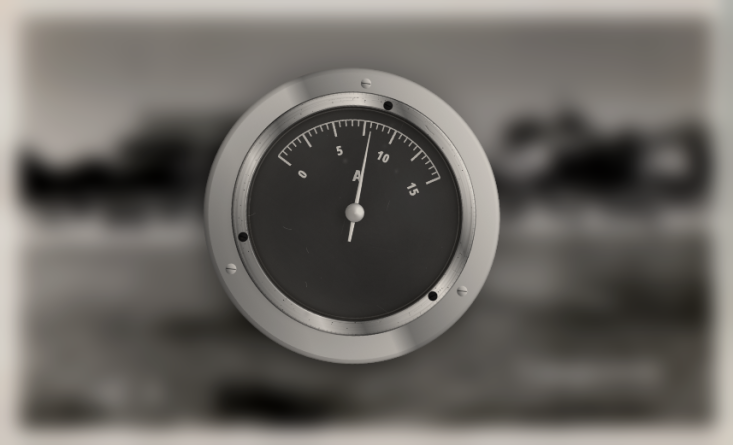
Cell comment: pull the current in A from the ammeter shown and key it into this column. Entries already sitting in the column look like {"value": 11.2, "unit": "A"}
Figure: {"value": 8, "unit": "A"}
